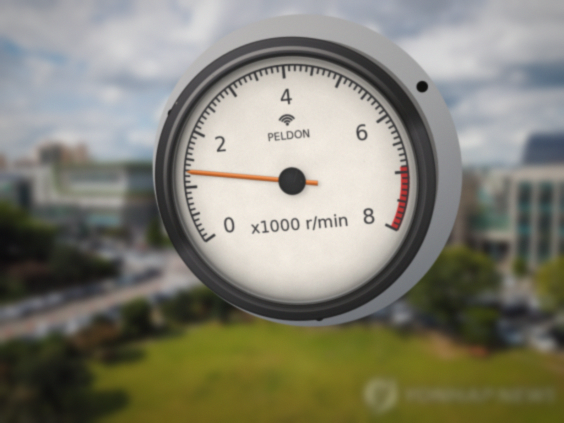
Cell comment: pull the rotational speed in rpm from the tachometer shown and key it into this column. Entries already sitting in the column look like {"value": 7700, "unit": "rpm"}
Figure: {"value": 1300, "unit": "rpm"}
